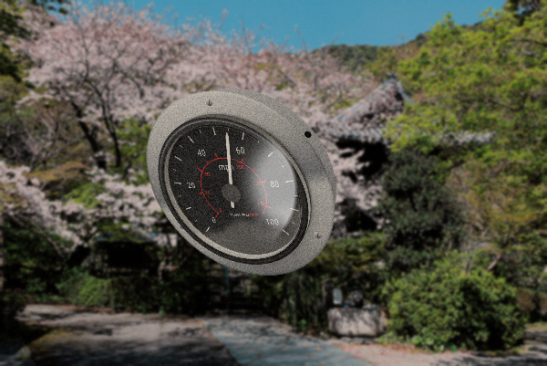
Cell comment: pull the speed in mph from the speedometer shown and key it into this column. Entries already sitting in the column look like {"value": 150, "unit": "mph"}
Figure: {"value": 55, "unit": "mph"}
